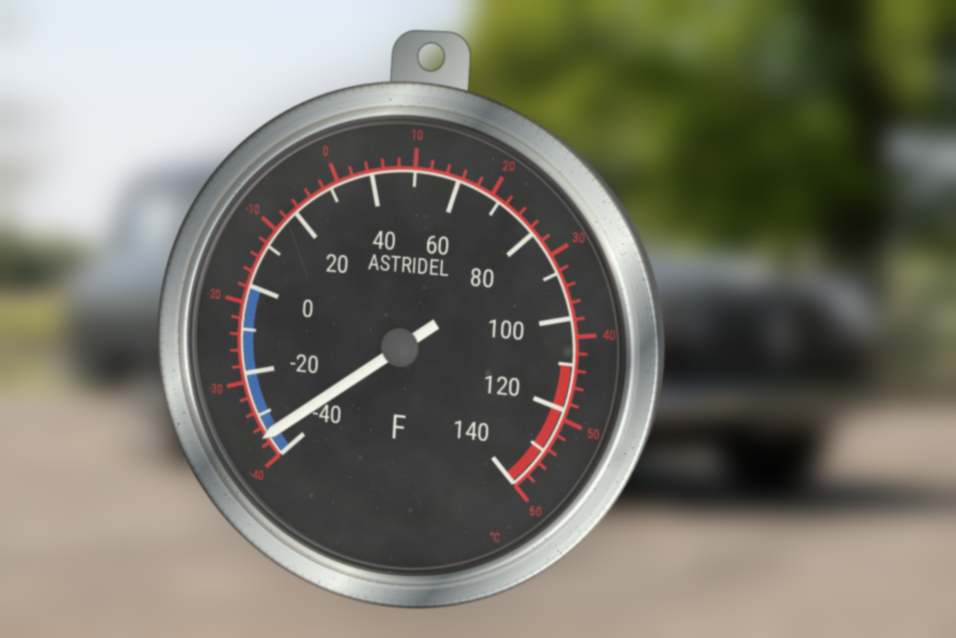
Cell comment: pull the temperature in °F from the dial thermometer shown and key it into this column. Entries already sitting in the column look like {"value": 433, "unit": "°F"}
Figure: {"value": -35, "unit": "°F"}
